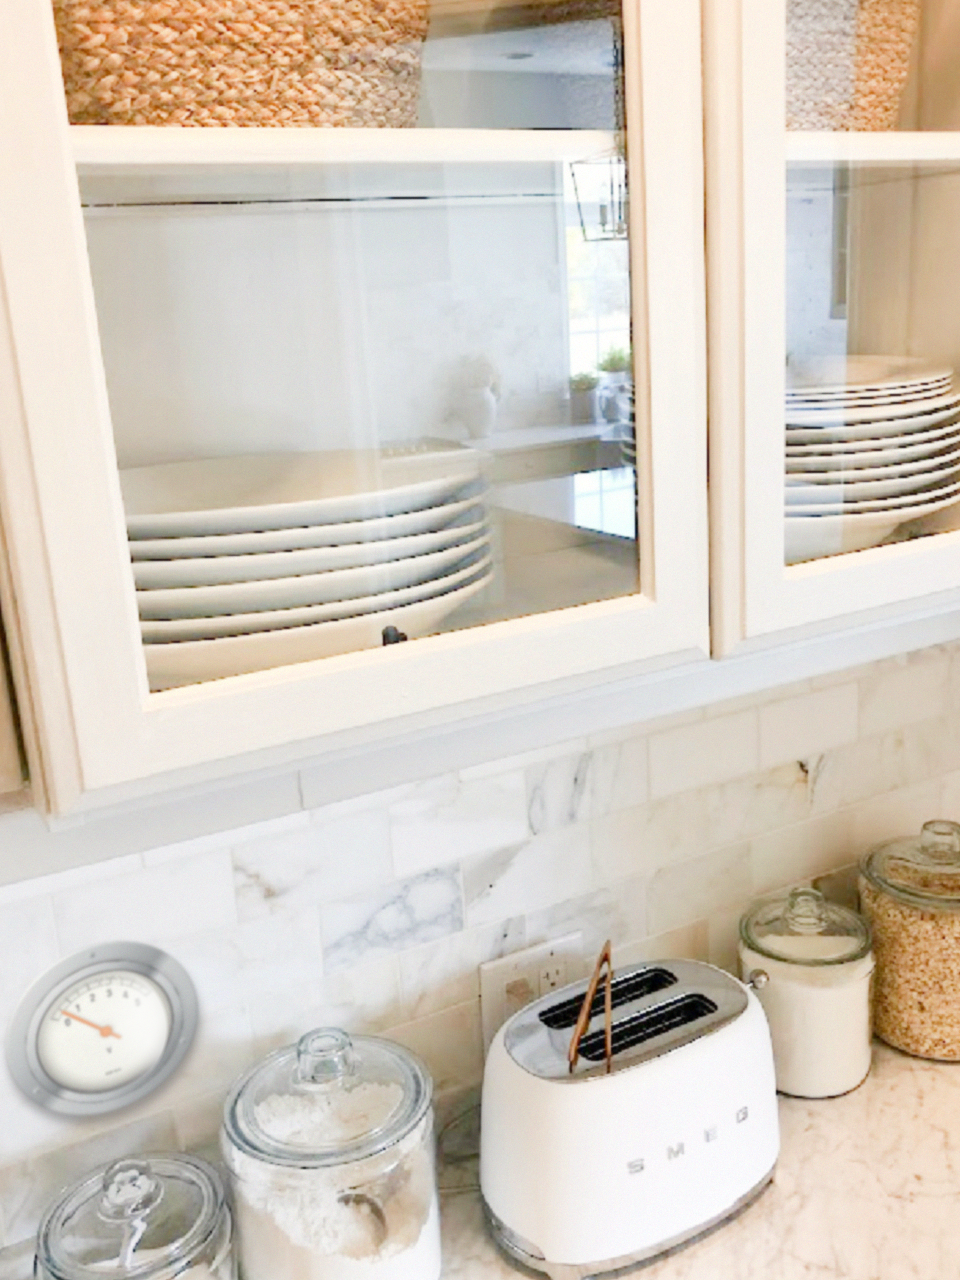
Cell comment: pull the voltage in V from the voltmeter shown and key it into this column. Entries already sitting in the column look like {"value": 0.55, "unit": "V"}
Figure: {"value": 0.5, "unit": "V"}
